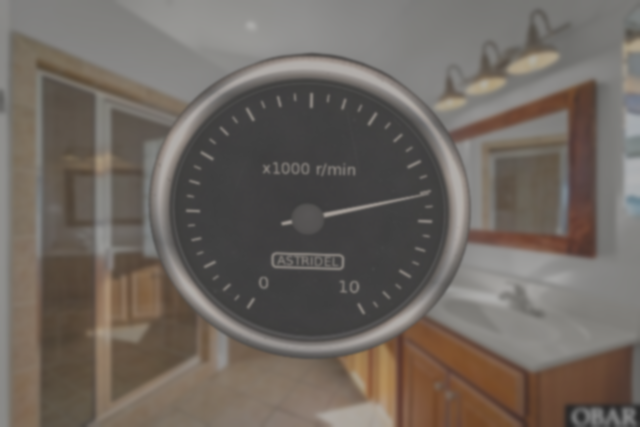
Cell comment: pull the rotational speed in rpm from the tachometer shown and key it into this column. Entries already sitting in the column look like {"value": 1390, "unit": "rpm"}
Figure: {"value": 7500, "unit": "rpm"}
